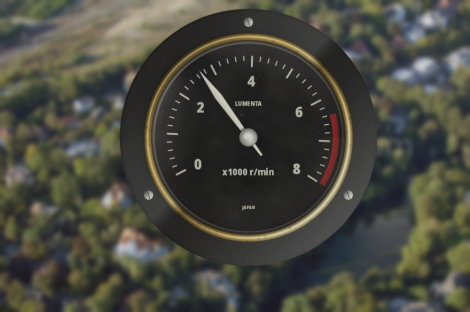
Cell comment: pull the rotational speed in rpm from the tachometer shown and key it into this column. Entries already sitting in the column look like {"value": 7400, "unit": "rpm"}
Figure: {"value": 2700, "unit": "rpm"}
